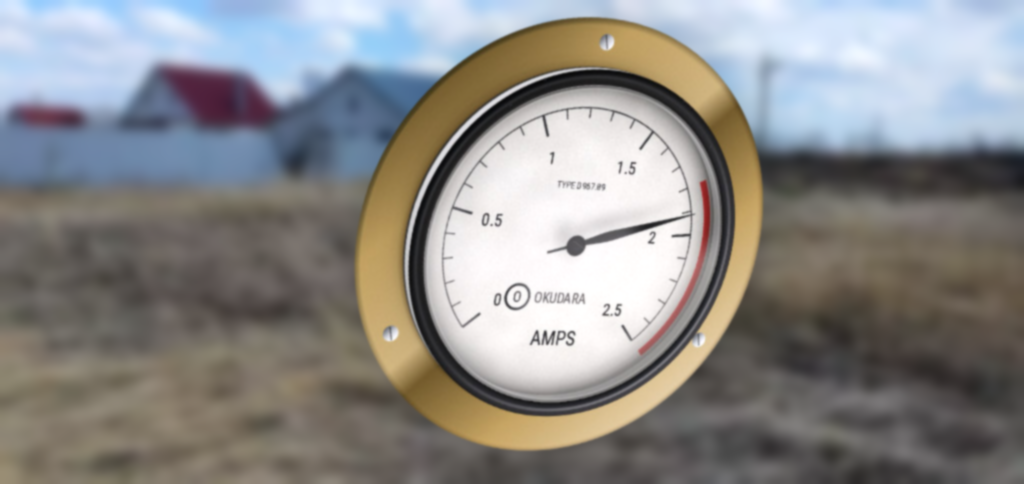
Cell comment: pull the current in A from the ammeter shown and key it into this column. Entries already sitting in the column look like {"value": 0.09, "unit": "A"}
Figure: {"value": 1.9, "unit": "A"}
